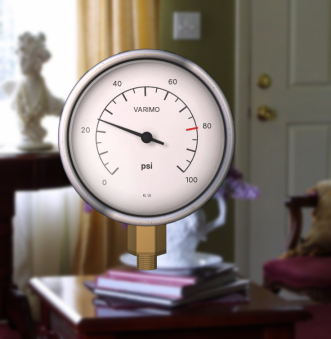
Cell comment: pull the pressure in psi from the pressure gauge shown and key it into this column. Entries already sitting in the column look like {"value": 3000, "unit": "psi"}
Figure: {"value": 25, "unit": "psi"}
